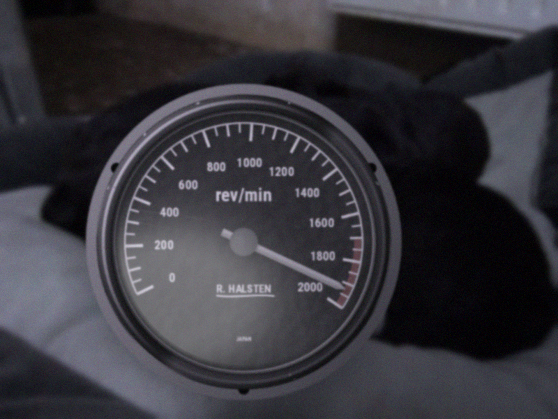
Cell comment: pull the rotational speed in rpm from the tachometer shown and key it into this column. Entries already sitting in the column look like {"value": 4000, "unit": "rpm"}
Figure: {"value": 1925, "unit": "rpm"}
